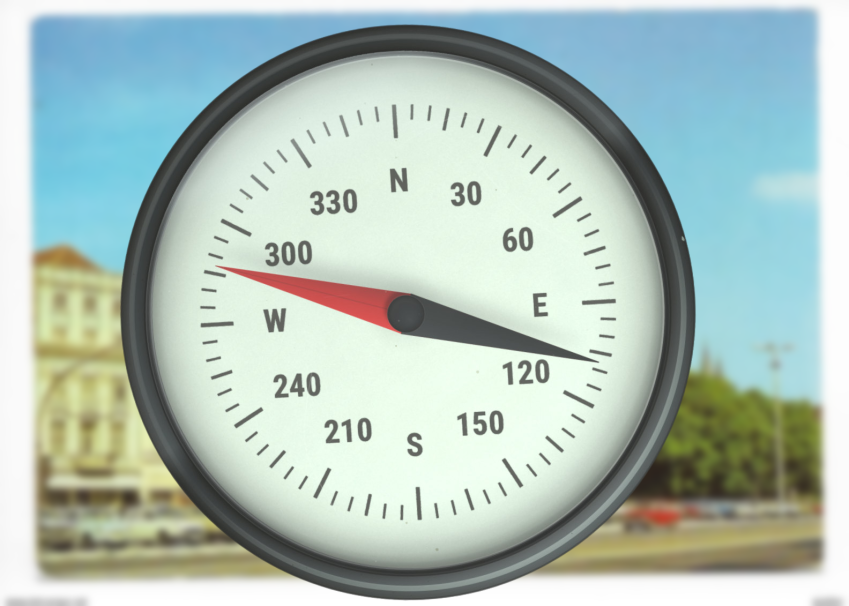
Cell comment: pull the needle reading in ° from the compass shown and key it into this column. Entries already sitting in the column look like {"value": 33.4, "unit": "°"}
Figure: {"value": 287.5, "unit": "°"}
